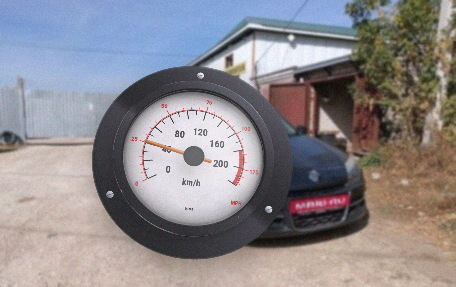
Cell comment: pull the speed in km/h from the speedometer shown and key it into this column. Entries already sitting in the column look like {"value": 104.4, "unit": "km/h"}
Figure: {"value": 40, "unit": "km/h"}
